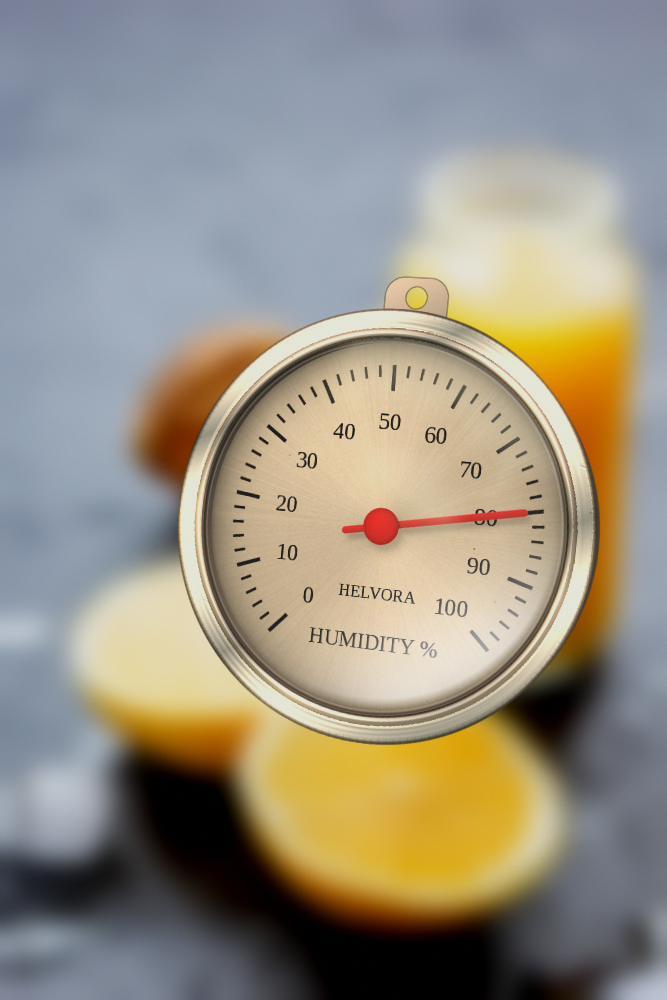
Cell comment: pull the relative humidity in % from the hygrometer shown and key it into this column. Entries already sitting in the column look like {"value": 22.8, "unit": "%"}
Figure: {"value": 80, "unit": "%"}
